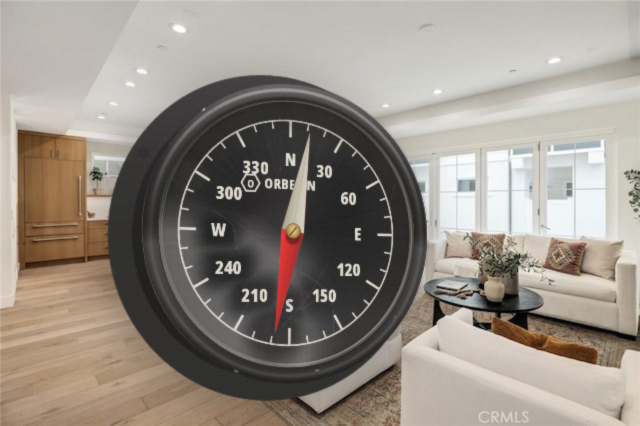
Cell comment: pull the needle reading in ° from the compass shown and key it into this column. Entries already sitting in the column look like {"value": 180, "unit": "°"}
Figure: {"value": 190, "unit": "°"}
